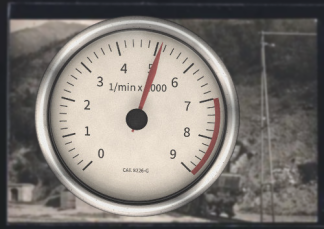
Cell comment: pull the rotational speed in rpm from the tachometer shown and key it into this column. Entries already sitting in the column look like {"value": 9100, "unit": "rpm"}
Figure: {"value": 5100, "unit": "rpm"}
